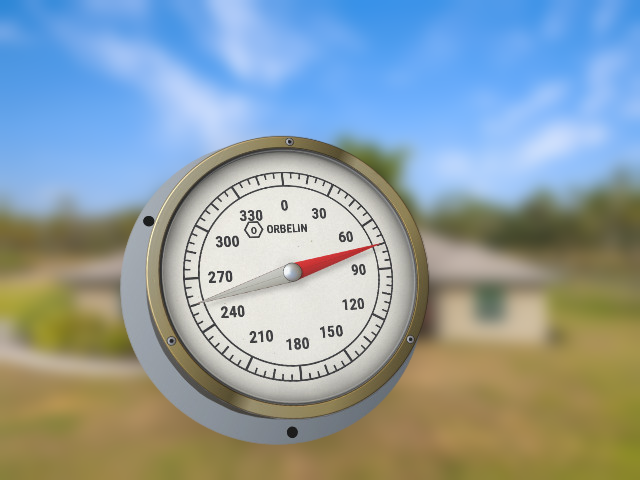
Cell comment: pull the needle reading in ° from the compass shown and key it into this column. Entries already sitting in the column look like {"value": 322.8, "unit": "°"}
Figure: {"value": 75, "unit": "°"}
